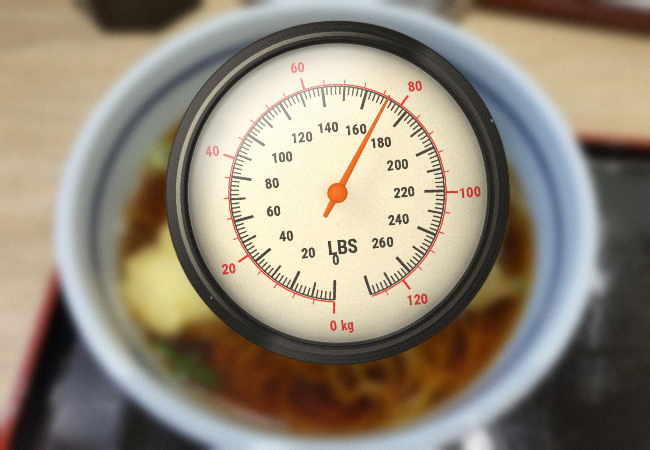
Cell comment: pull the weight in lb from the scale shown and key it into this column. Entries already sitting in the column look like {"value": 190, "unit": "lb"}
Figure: {"value": 170, "unit": "lb"}
